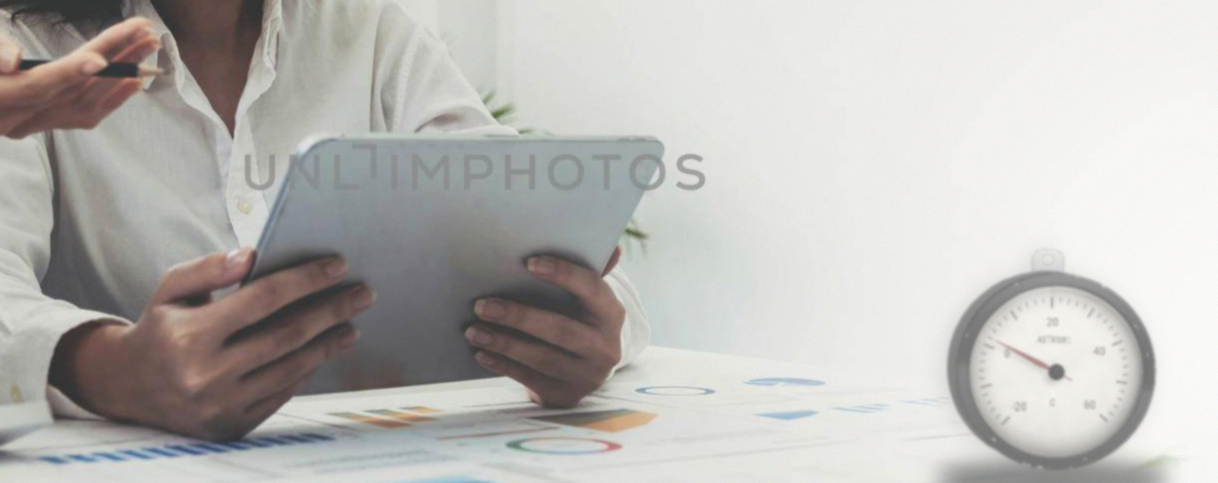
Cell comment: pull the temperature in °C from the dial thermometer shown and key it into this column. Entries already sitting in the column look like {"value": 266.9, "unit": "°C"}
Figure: {"value": 2, "unit": "°C"}
